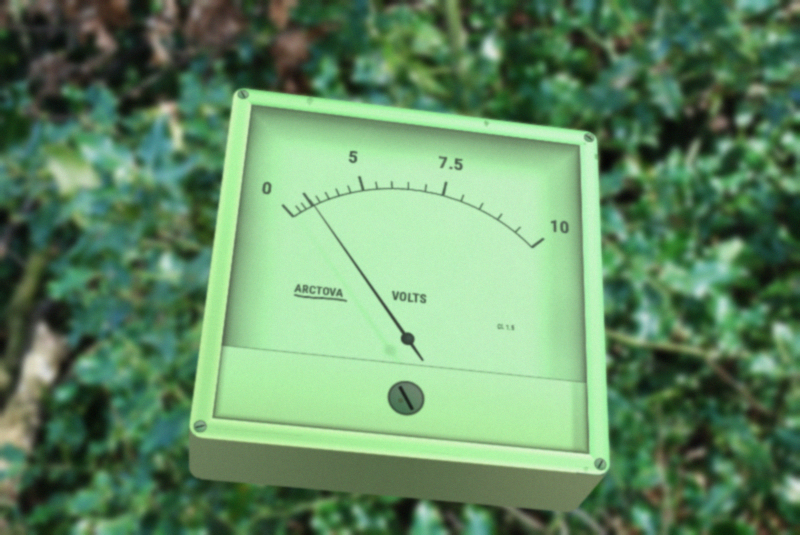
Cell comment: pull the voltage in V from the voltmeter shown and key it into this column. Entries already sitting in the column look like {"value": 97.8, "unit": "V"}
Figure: {"value": 2.5, "unit": "V"}
